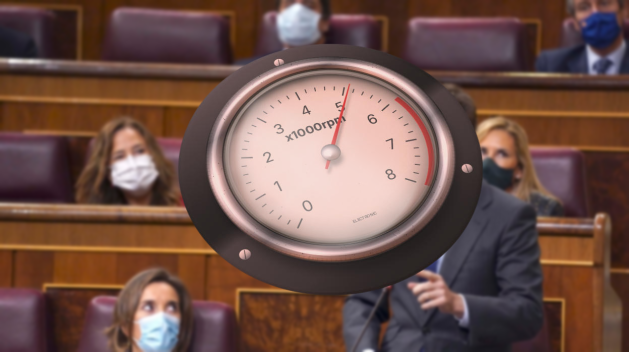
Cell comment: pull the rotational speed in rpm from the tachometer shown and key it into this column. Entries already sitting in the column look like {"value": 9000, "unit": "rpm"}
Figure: {"value": 5100, "unit": "rpm"}
